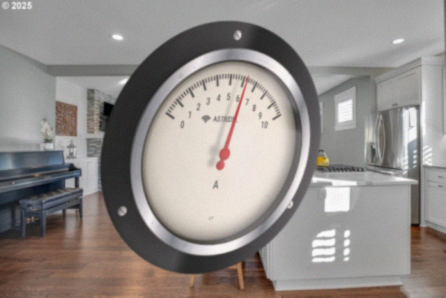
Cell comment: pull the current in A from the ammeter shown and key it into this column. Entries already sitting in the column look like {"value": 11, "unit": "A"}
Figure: {"value": 6, "unit": "A"}
